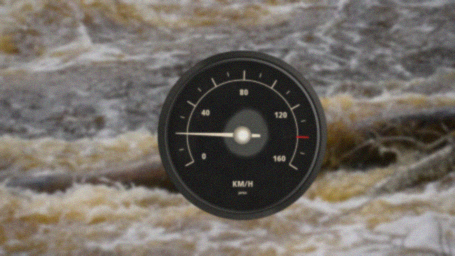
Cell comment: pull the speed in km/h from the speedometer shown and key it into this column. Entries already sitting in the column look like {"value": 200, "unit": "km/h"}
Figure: {"value": 20, "unit": "km/h"}
